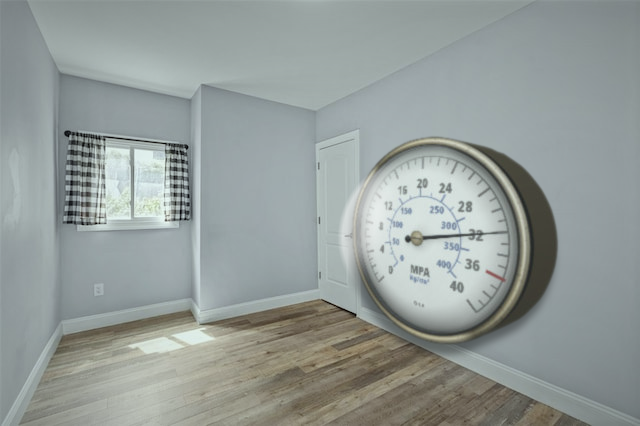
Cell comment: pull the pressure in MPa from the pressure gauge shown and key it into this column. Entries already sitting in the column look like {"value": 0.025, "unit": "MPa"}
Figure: {"value": 32, "unit": "MPa"}
